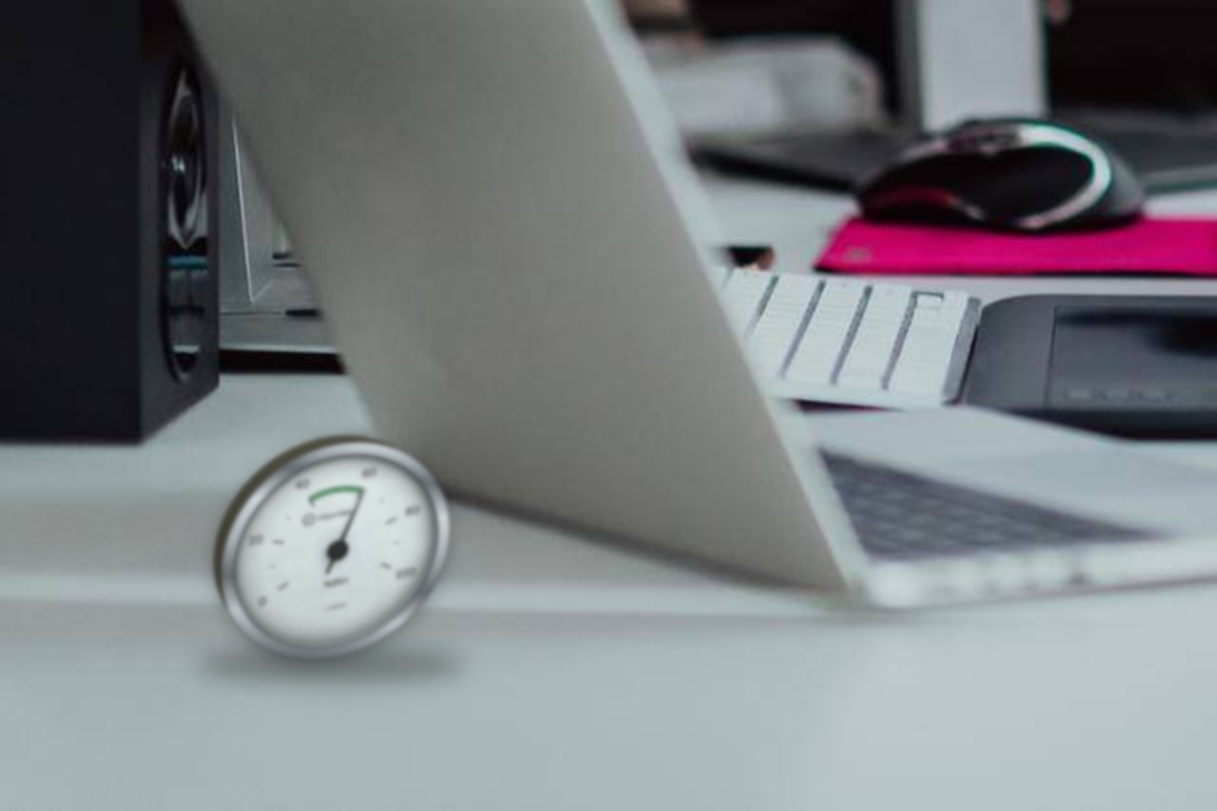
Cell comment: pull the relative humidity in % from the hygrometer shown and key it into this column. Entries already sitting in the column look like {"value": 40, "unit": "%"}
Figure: {"value": 60, "unit": "%"}
